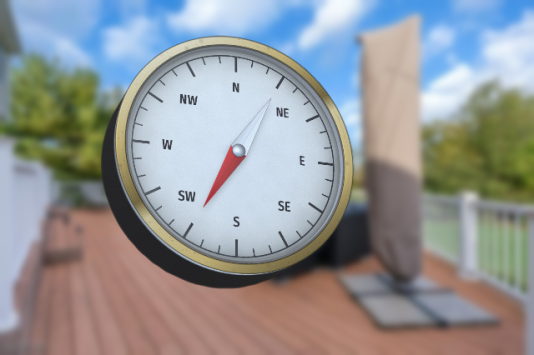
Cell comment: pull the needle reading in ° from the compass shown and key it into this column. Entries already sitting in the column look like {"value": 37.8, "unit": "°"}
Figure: {"value": 210, "unit": "°"}
